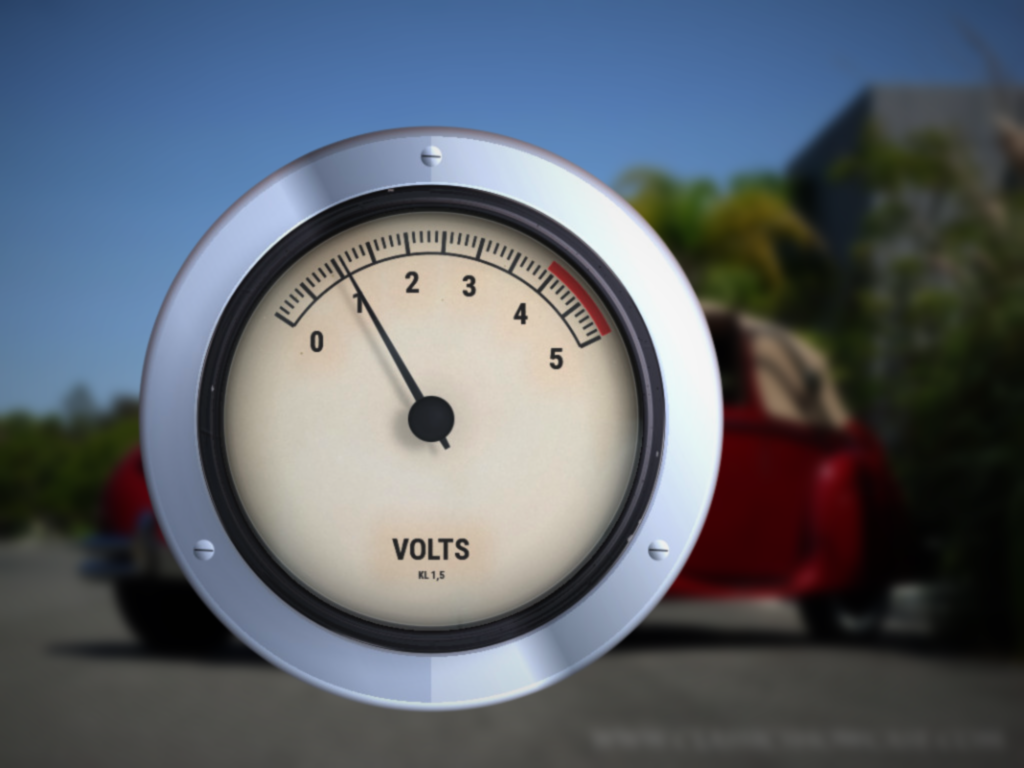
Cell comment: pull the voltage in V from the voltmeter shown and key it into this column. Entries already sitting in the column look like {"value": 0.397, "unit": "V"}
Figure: {"value": 1.1, "unit": "V"}
